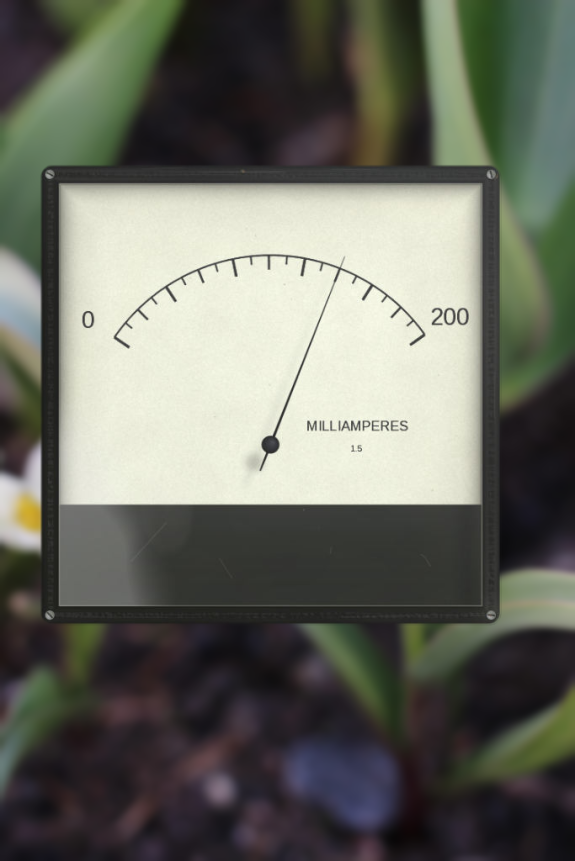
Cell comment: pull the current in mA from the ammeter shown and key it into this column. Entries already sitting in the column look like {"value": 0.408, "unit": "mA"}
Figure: {"value": 140, "unit": "mA"}
